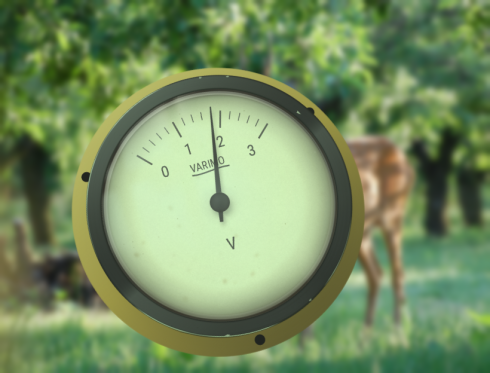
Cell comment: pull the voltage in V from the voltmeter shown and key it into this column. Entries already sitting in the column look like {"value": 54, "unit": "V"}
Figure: {"value": 1.8, "unit": "V"}
